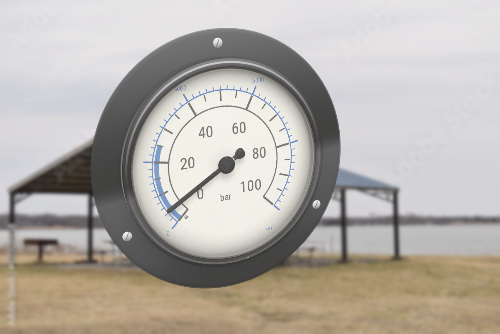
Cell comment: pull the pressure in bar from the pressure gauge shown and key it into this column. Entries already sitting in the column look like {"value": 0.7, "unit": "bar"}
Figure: {"value": 5, "unit": "bar"}
